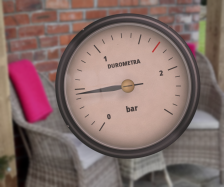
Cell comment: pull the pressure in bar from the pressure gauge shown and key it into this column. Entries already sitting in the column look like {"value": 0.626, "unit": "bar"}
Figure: {"value": 0.45, "unit": "bar"}
